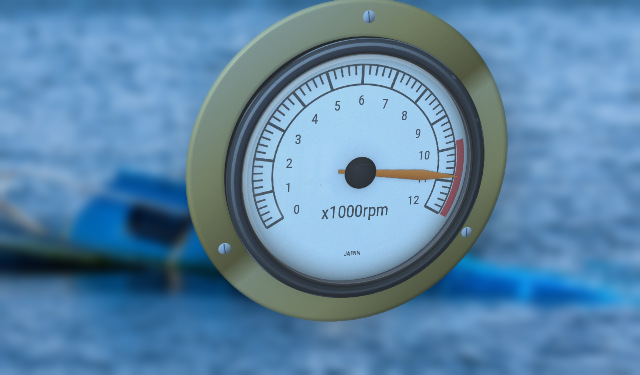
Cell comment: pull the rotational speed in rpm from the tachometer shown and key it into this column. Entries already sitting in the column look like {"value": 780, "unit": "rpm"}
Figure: {"value": 10800, "unit": "rpm"}
